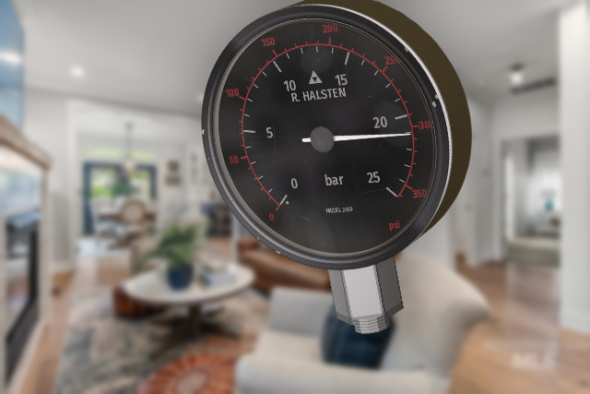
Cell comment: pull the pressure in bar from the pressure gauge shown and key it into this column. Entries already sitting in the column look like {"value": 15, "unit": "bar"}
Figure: {"value": 21, "unit": "bar"}
